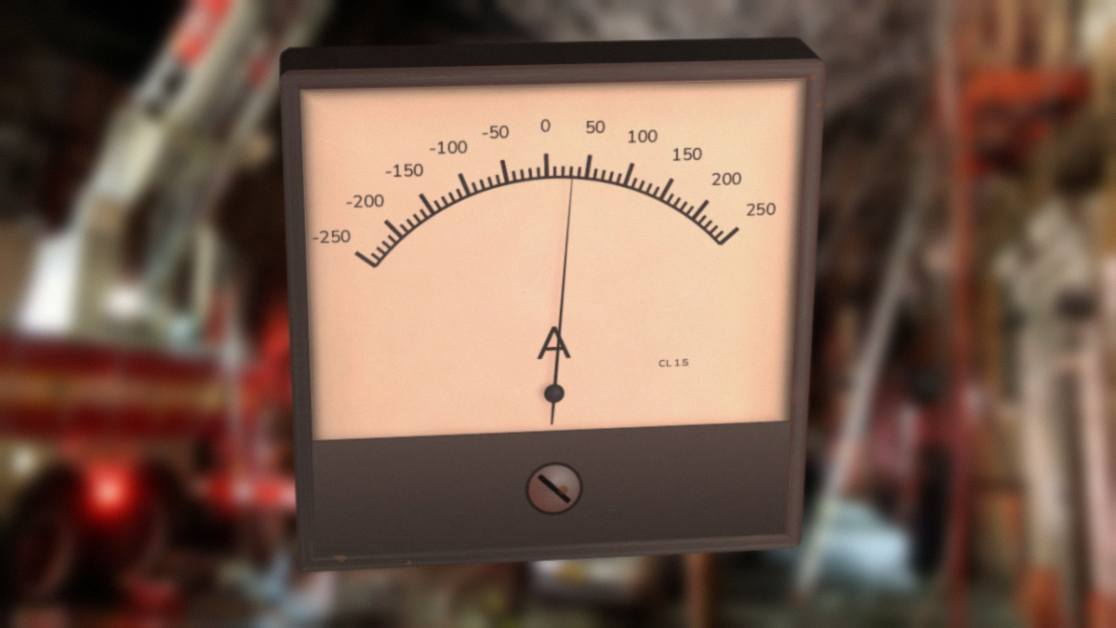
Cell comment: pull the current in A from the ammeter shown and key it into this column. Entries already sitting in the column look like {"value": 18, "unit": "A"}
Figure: {"value": 30, "unit": "A"}
